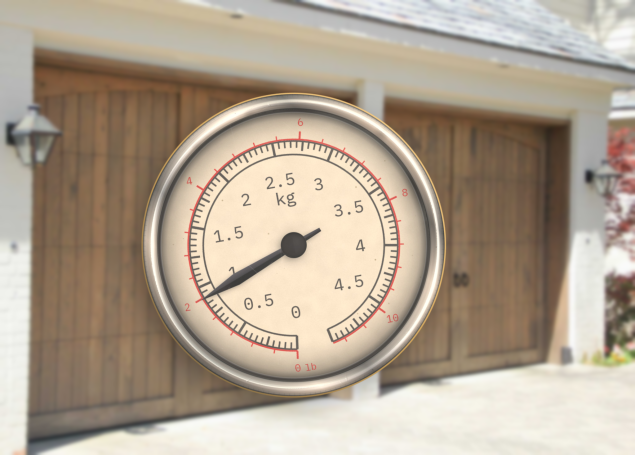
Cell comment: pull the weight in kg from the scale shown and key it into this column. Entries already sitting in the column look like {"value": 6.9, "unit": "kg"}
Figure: {"value": 0.9, "unit": "kg"}
